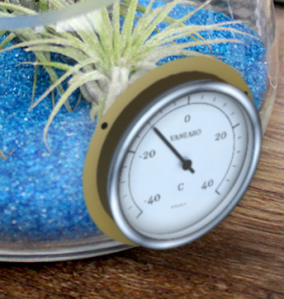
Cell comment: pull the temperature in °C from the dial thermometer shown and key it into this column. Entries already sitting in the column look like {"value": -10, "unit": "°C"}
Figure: {"value": -12, "unit": "°C"}
